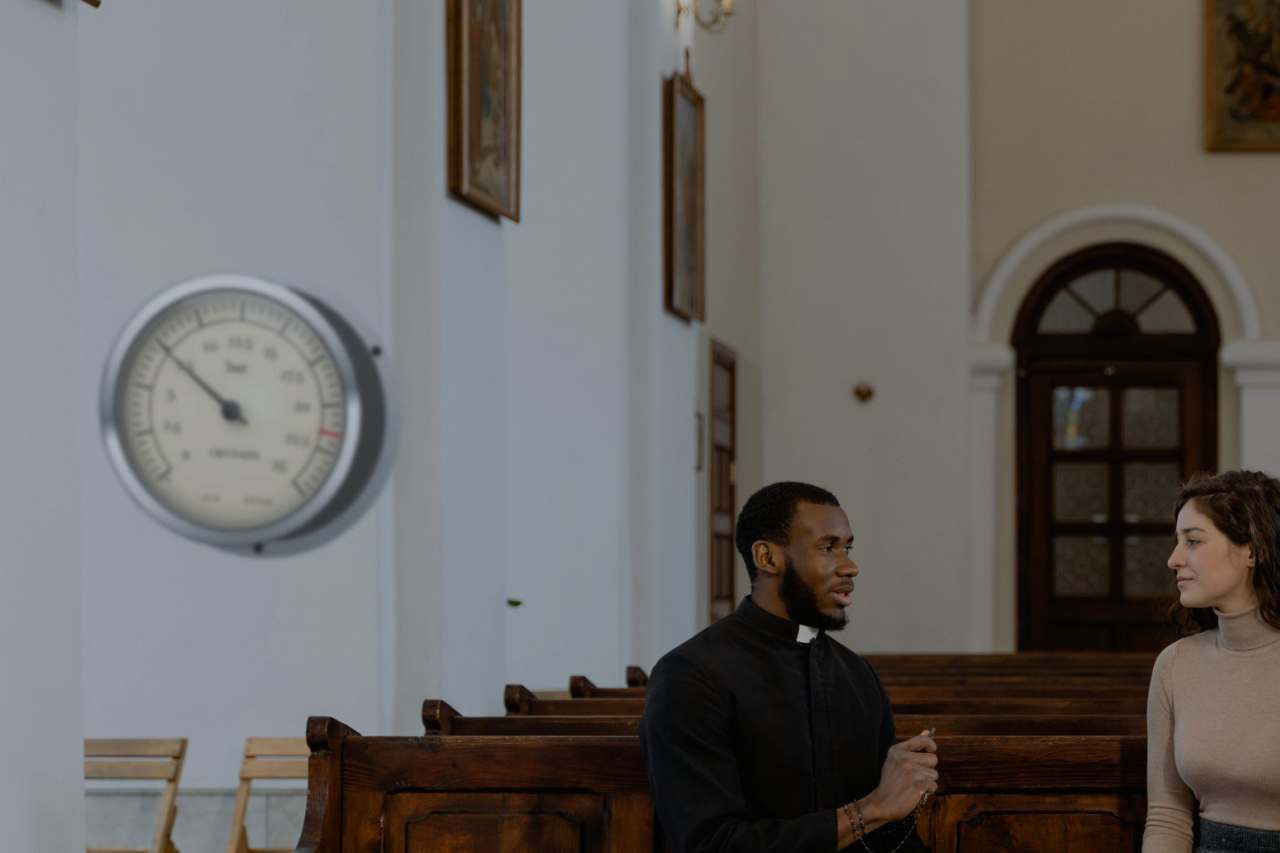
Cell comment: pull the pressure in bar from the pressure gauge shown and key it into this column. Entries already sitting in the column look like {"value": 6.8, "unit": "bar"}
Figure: {"value": 7.5, "unit": "bar"}
